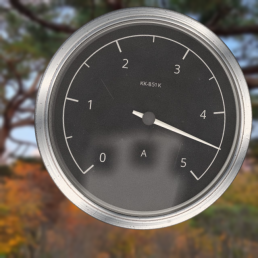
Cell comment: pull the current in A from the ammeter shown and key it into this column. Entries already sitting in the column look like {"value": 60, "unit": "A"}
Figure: {"value": 4.5, "unit": "A"}
